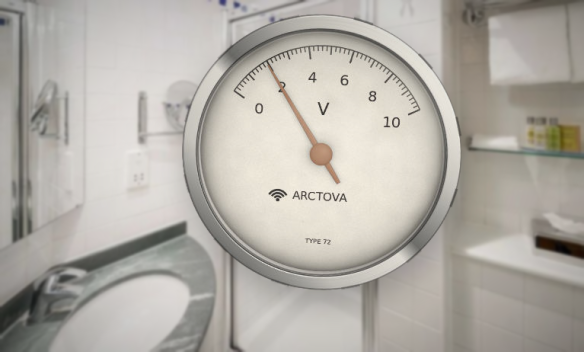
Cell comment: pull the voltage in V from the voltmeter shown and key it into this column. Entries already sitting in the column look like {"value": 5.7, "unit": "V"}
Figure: {"value": 2, "unit": "V"}
